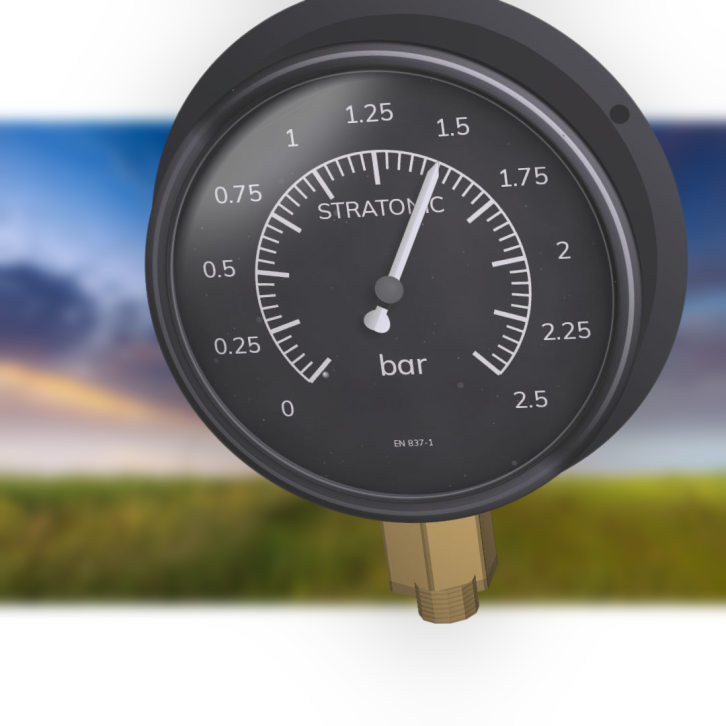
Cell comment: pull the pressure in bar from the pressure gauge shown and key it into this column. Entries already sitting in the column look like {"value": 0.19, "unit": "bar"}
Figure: {"value": 1.5, "unit": "bar"}
